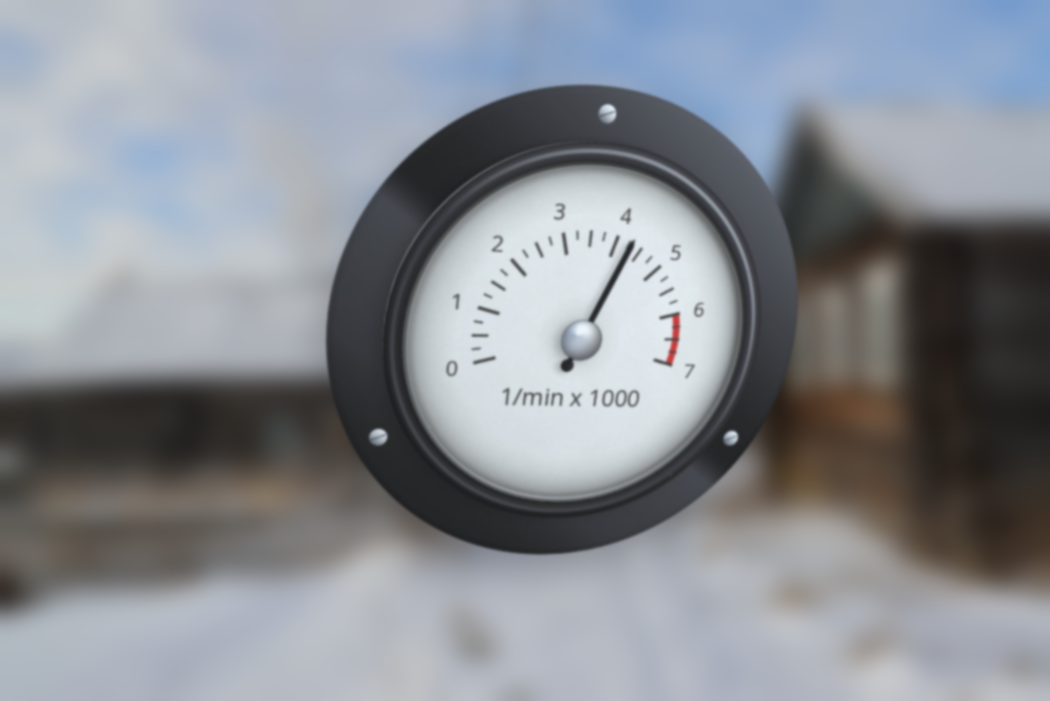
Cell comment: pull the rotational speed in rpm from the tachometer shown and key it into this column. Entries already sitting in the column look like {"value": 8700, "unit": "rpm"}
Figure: {"value": 4250, "unit": "rpm"}
